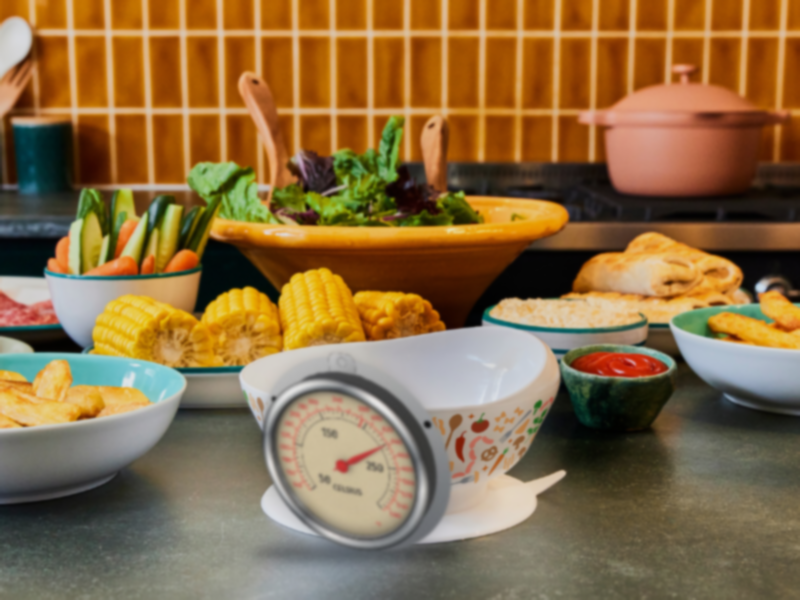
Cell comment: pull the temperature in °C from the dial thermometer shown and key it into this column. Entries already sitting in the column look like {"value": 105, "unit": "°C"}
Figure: {"value": 225, "unit": "°C"}
